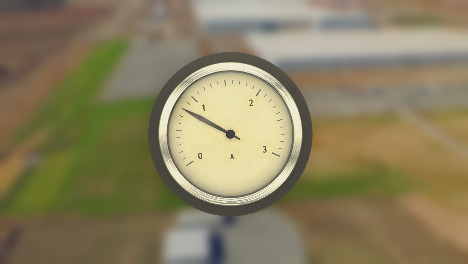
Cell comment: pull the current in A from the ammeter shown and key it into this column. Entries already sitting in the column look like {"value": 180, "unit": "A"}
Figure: {"value": 0.8, "unit": "A"}
